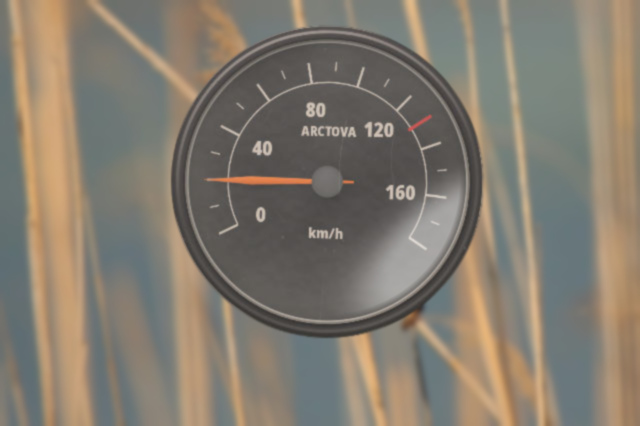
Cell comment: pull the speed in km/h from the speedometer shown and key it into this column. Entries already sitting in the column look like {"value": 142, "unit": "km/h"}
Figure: {"value": 20, "unit": "km/h"}
